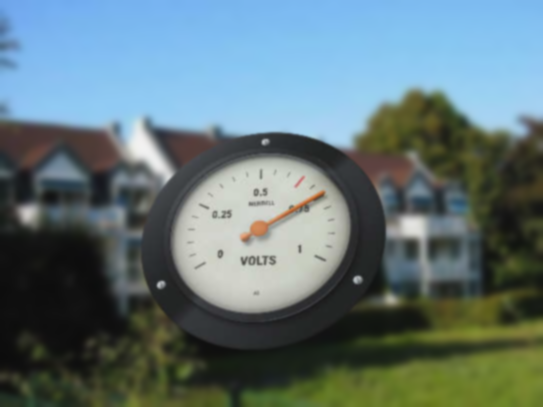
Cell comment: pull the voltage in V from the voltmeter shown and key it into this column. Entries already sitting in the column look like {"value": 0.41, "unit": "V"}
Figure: {"value": 0.75, "unit": "V"}
